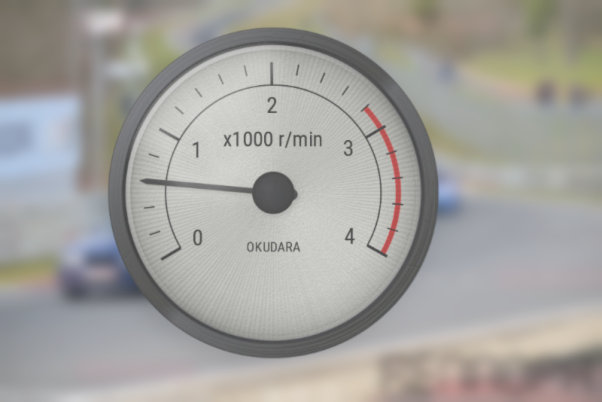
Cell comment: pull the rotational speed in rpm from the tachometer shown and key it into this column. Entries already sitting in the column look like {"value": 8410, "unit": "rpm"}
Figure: {"value": 600, "unit": "rpm"}
